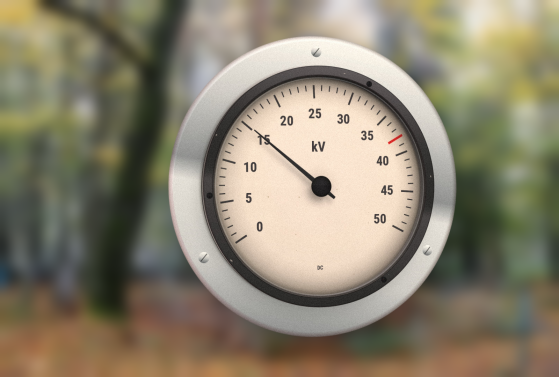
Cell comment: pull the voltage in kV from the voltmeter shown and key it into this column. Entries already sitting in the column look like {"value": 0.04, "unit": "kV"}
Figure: {"value": 15, "unit": "kV"}
